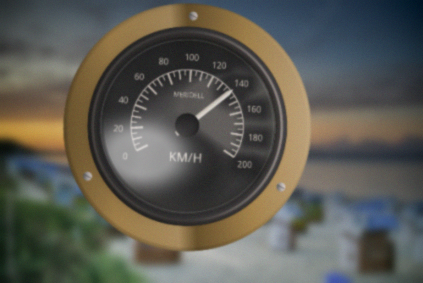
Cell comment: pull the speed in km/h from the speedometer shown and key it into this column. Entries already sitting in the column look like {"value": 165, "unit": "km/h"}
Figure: {"value": 140, "unit": "km/h"}
